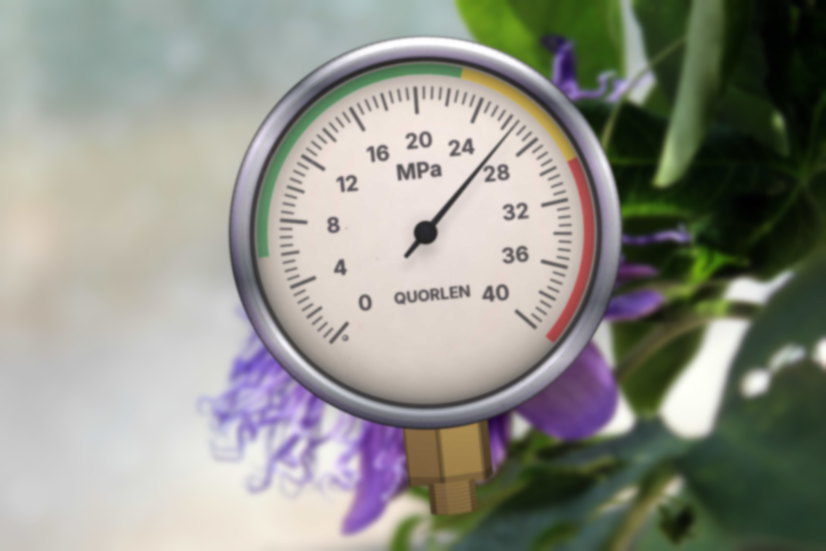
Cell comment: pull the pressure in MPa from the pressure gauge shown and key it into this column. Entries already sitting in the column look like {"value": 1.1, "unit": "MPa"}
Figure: {"value": 26.5, "unit": "MPa"}
